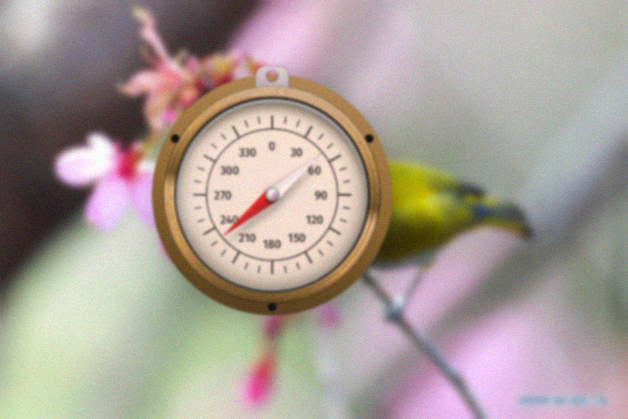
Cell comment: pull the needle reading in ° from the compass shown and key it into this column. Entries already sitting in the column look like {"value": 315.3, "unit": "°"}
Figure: {"value": 230, "unit": "°"}
